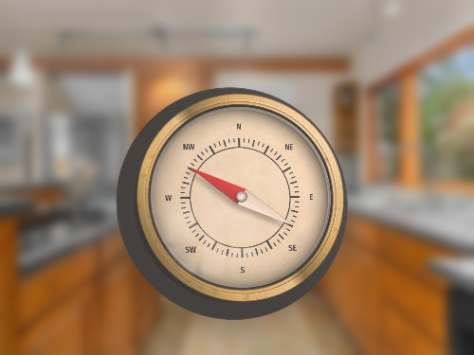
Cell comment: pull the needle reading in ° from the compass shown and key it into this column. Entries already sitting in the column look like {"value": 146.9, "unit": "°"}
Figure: {"value": 300, "unit": "°"}
